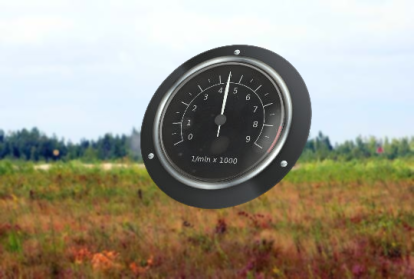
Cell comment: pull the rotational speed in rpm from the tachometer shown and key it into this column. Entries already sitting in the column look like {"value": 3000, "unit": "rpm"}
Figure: {"value": 4500, "unit": "rpm"}
